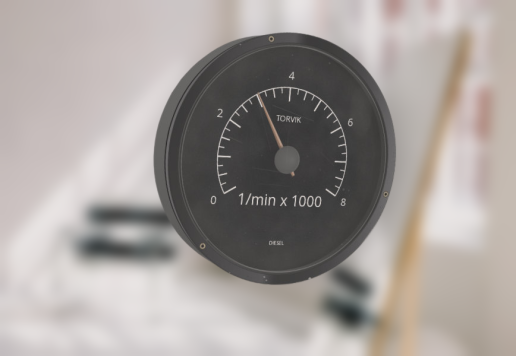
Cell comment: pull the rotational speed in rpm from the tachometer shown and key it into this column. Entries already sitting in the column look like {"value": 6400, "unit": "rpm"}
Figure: {"value": 3000, "unit": "rpm"}
